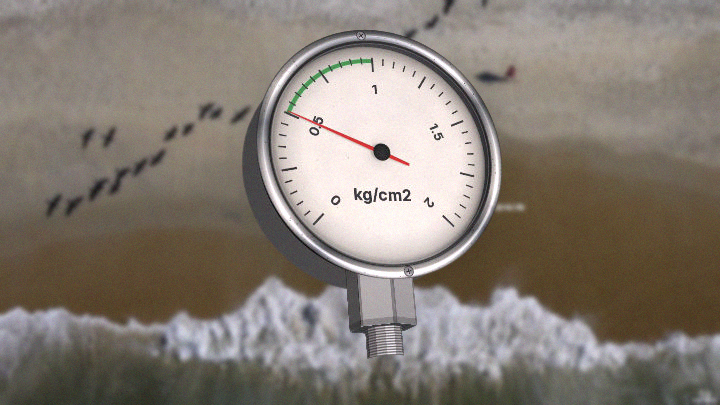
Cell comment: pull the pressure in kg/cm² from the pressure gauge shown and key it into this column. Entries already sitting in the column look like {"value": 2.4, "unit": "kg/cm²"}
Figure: {"value": 0.5, "unit": "kg/cm²"}
